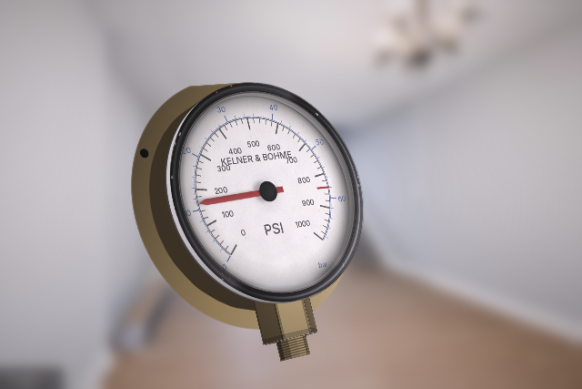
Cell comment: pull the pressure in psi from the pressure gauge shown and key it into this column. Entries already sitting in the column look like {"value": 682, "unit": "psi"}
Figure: {"value": 160, "unit": "psi"}
